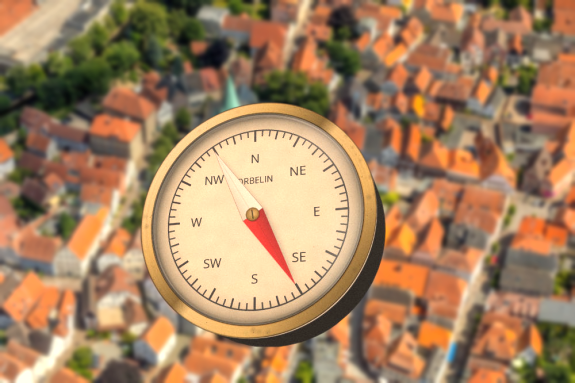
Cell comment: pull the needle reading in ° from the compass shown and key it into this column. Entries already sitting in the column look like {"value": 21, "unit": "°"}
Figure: {"value": 150, "unit": "°"}
